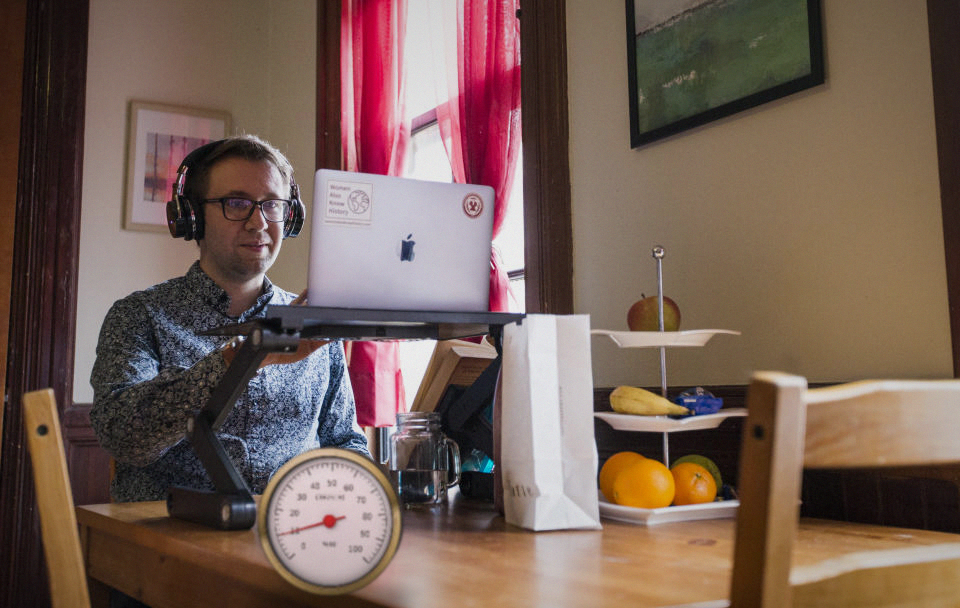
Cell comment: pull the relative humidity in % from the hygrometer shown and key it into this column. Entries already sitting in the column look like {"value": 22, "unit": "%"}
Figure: {"value": 10, "unit": "%"}
